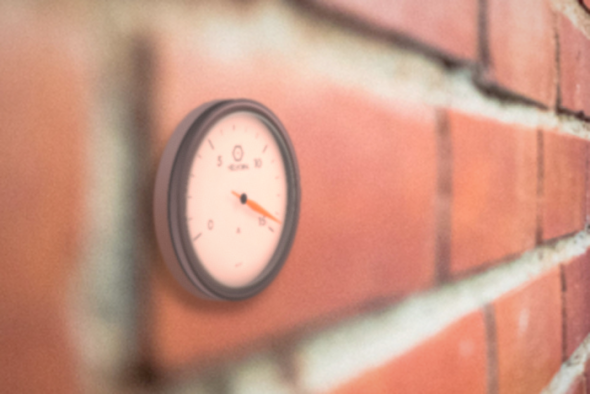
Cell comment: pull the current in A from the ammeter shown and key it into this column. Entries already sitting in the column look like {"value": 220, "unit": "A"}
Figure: {"value": 14.5, "unit": "A"}
